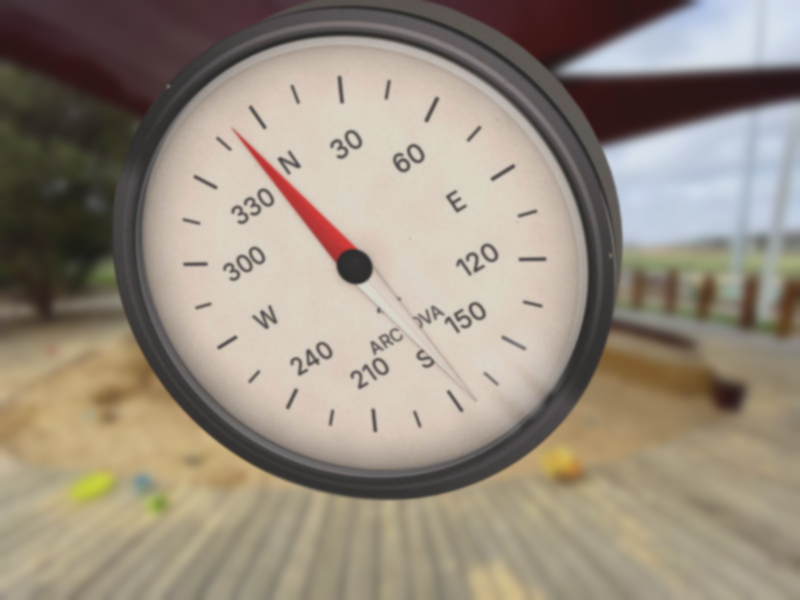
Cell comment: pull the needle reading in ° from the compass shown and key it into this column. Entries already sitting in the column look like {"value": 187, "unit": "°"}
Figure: {"value": 352.5, "unit": "°"}
